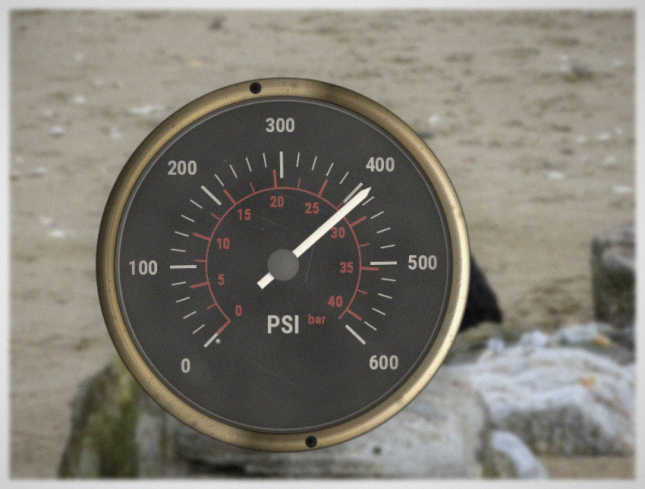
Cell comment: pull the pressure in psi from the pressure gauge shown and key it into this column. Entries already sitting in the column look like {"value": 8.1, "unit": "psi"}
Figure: {"value": 410, "unit": "psi"}
